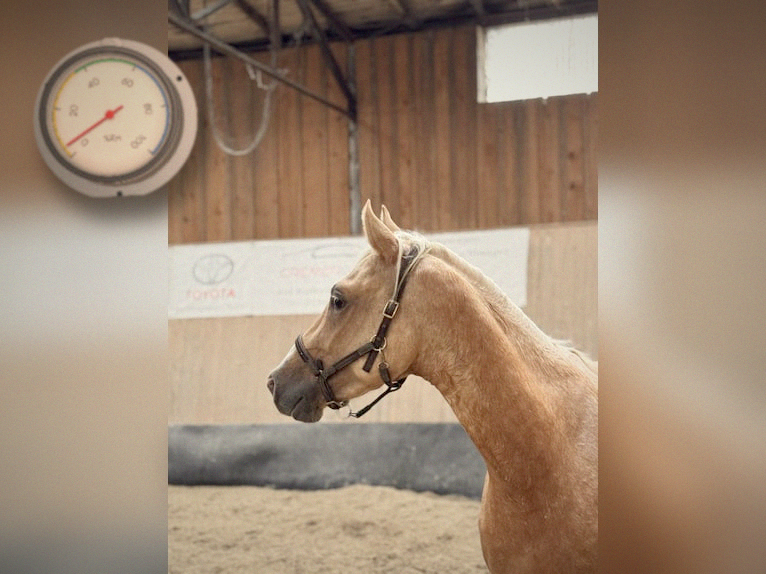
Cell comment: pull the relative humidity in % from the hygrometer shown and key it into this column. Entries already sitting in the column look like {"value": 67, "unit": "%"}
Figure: {"value": 4, "unit": "%"}
